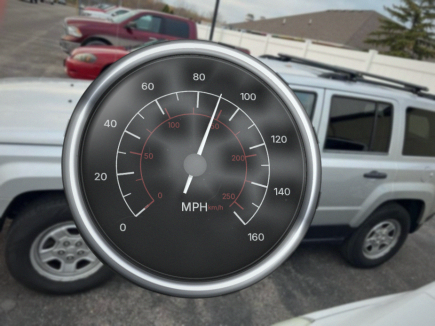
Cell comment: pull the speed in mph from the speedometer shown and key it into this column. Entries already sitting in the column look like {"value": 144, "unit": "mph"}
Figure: {"value": 90, "unit": "mph"}
